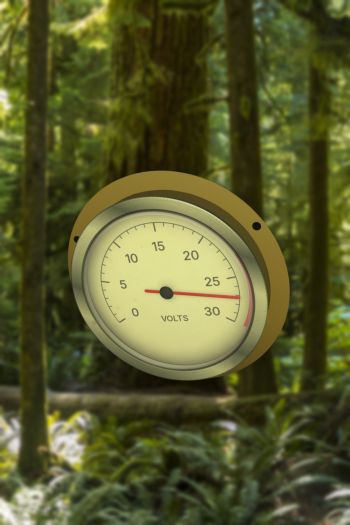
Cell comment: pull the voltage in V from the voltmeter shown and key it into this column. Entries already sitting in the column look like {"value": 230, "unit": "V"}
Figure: {"value": 27, "unit": "V"}
